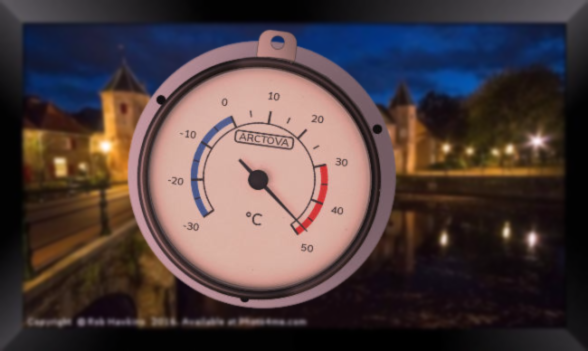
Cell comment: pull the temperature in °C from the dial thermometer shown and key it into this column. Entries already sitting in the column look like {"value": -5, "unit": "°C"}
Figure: {"value": 47.5, "unit": "°C"}
